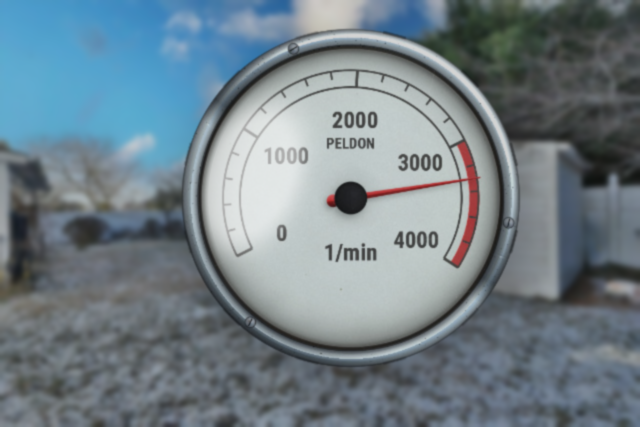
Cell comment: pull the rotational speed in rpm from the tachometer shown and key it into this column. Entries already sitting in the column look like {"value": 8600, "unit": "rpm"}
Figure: {"value": 3300, "unit": "rpm"}
